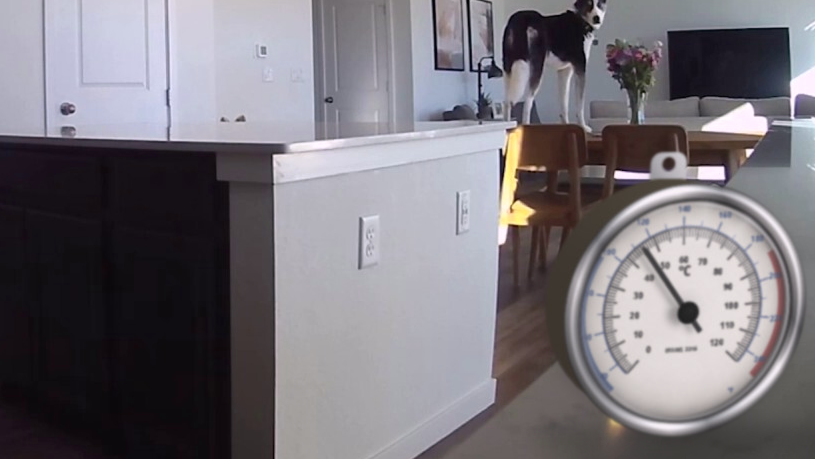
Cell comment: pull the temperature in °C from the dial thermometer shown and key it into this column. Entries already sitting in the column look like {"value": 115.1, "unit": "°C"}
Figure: {"value": 45, "unit": "°C"}
